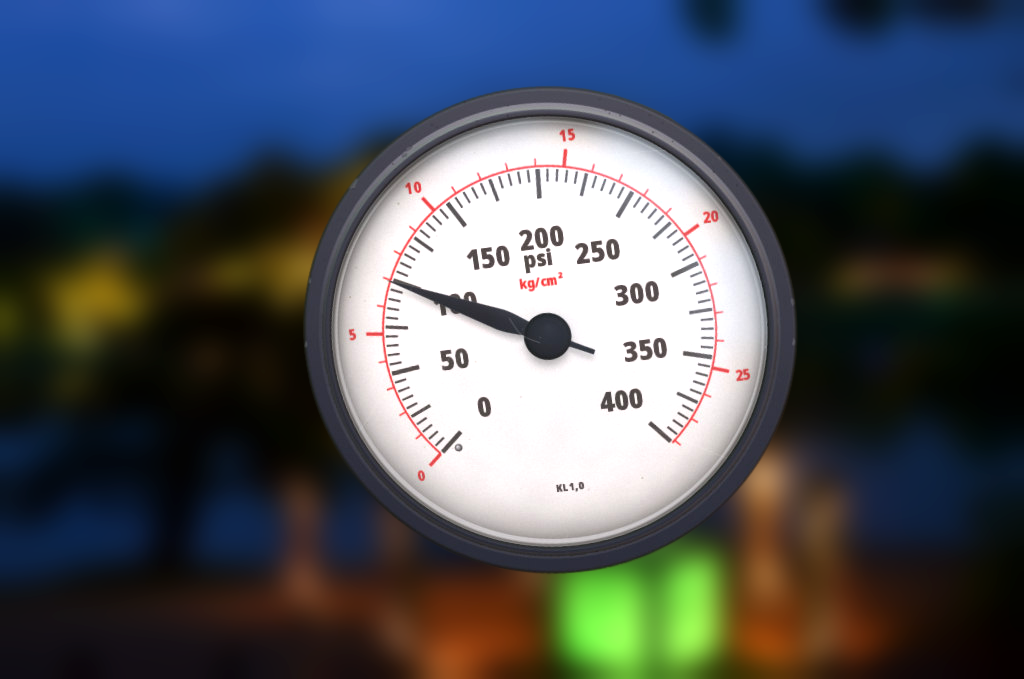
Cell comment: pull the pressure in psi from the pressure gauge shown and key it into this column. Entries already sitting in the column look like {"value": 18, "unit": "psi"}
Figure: {"value": 100, "unit": "psi"}
